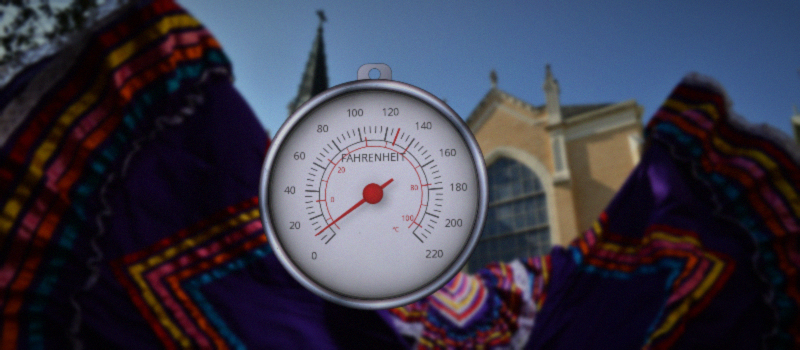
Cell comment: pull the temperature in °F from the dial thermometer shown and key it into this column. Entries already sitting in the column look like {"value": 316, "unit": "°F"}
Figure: {"value": 8, "unit": "°F"}
